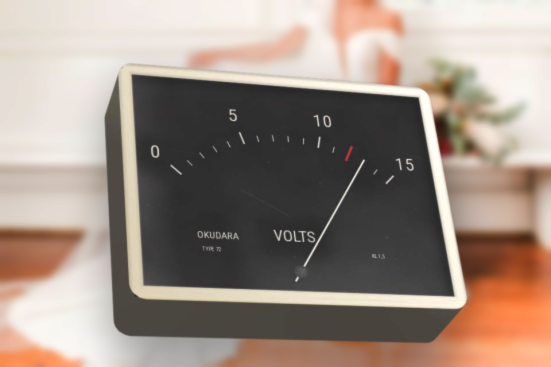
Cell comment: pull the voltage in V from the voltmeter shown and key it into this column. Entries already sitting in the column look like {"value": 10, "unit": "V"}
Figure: {"value": 13, "unit": "V"}
